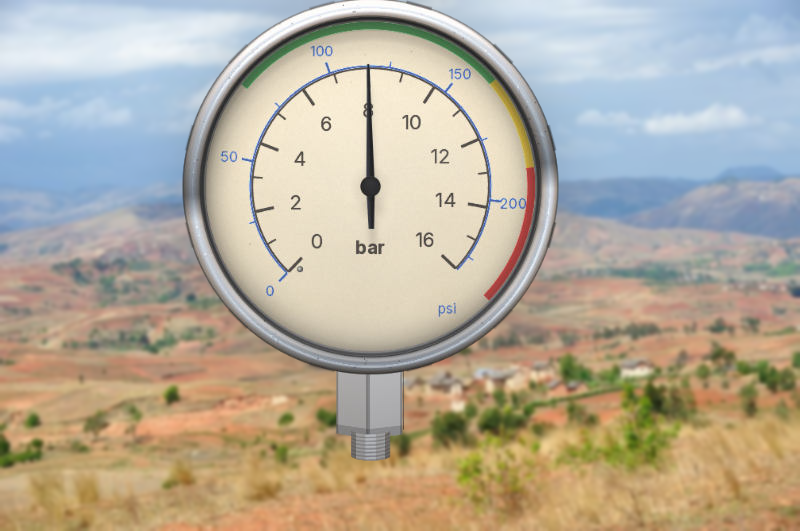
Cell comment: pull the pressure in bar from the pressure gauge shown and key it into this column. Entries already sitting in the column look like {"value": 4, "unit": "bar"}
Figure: {"value": 8, "unit": "bar"}
